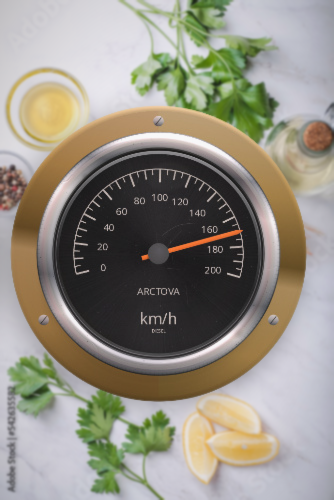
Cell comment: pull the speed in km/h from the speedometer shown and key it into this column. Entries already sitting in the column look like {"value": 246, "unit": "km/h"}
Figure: {"value": 170, "unit": "km/h"}
